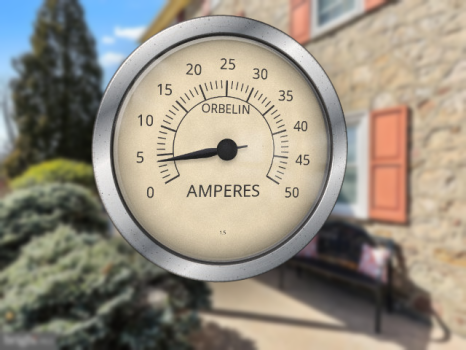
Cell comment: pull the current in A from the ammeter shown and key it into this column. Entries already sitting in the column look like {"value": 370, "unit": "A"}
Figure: {"value": 4, "unit": "A"}
